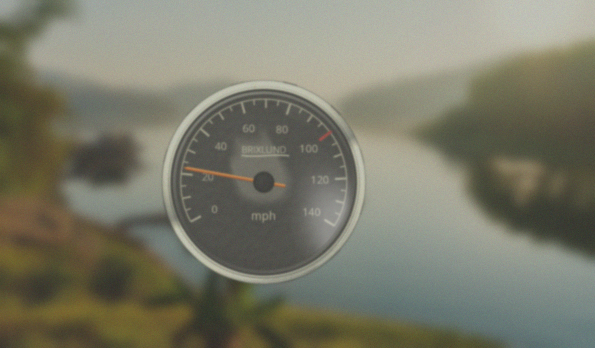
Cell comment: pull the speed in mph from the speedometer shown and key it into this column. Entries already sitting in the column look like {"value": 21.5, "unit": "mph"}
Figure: {"value": 22.5, "unit": "mph"}
